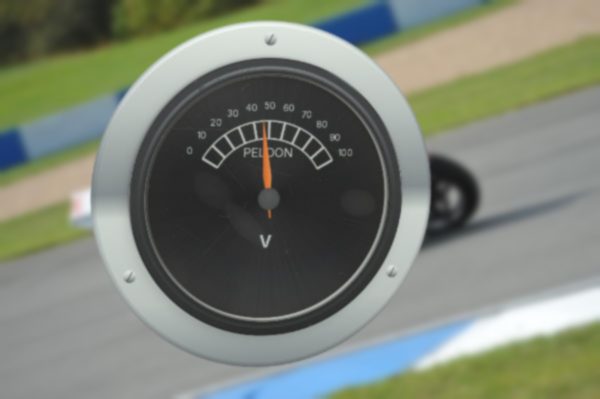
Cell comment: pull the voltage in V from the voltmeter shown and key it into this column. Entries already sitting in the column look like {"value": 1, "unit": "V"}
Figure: {"value": 45, "unit": "V"}
